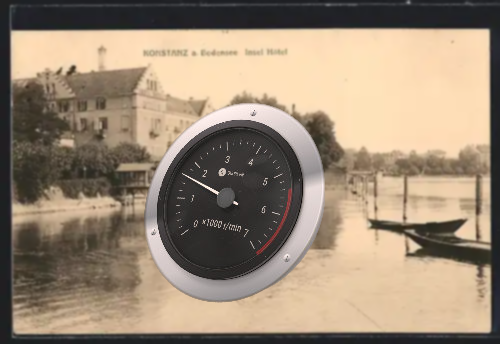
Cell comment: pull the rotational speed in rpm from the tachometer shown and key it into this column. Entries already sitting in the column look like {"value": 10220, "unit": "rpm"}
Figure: {"value": 1600, "unit": "rpm"}
